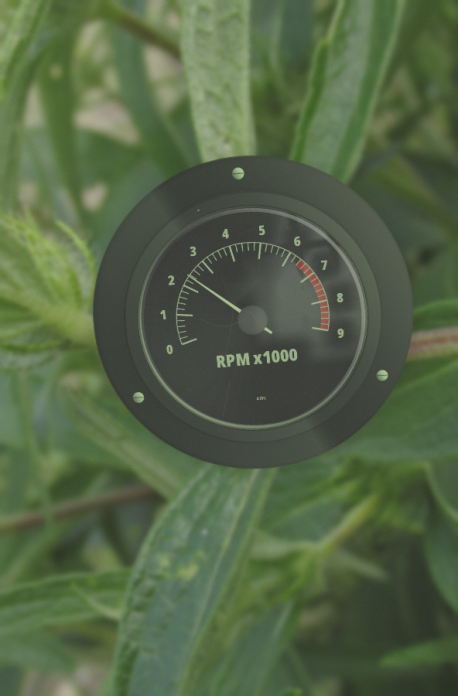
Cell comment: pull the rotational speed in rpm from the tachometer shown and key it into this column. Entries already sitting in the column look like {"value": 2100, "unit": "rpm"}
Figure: {"value": 2400, "unit": "rpm"}
